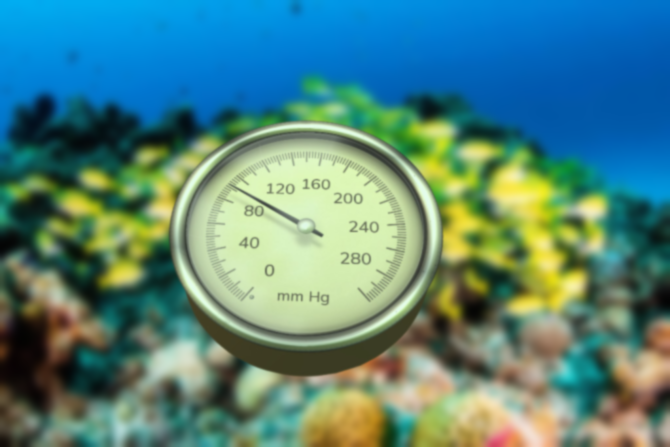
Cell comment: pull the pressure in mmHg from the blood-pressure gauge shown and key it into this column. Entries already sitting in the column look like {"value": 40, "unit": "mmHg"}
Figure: {"value": 90, "unit": "mmHg"}
